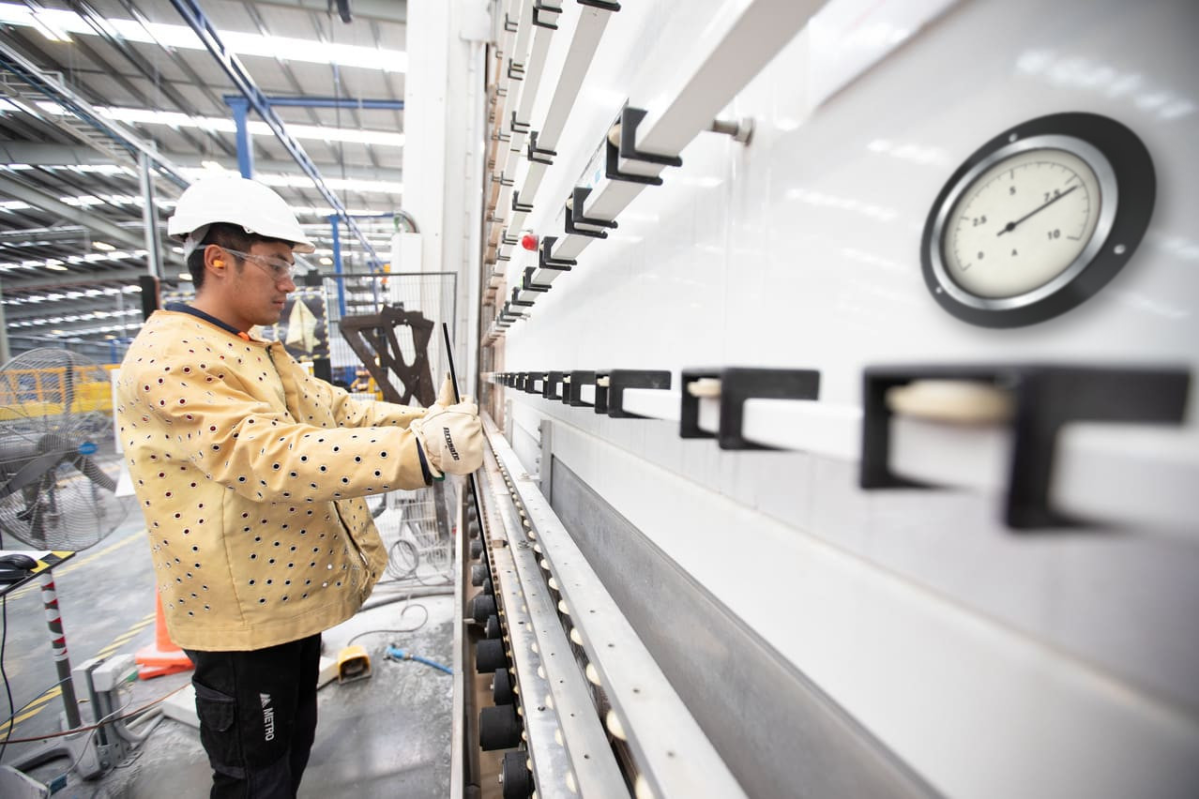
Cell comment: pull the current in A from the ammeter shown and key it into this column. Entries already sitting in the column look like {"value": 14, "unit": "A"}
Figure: {"value": 8, "unit": "A"}
